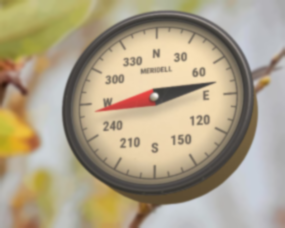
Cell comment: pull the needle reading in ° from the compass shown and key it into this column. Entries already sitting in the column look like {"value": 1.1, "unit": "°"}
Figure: {"value": 260, "unit": "°"}
